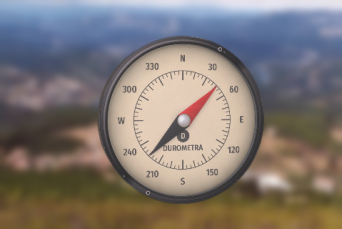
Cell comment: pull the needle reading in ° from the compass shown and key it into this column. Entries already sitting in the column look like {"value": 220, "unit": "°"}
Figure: {"value": 45, "unit": "°"}
